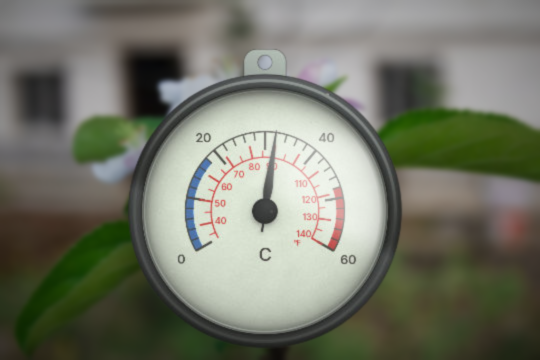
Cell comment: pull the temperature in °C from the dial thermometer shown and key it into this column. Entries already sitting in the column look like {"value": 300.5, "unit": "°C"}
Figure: {"value": 32, "unit": "°C"}
